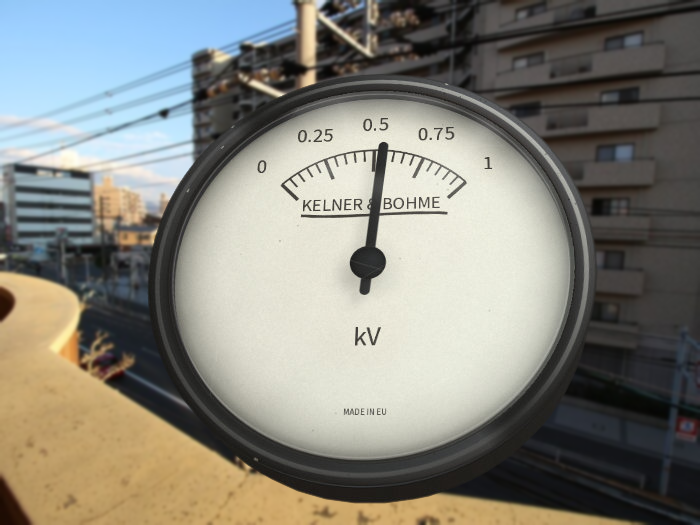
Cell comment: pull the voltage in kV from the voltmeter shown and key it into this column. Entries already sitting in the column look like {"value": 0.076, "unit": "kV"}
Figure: {"value": 0.55, "unit": "kV"}
